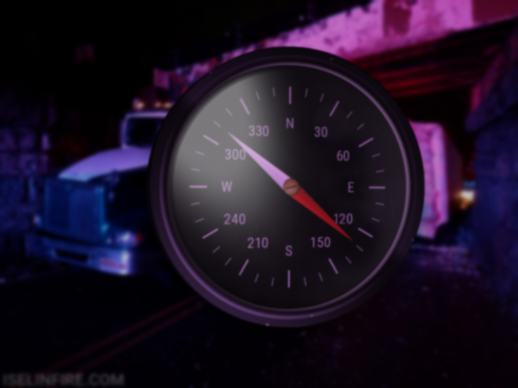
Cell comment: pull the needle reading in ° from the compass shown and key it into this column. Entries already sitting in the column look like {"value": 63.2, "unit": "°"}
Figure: {"value": 130, "unit": "°"}
